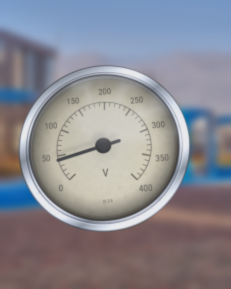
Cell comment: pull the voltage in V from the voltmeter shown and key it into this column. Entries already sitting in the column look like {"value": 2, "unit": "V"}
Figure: {"value": 40, "unit": "V"}
